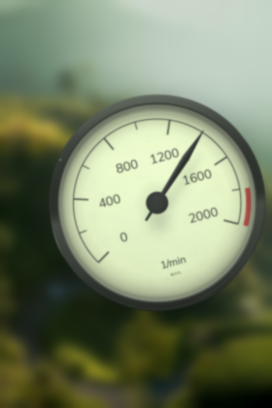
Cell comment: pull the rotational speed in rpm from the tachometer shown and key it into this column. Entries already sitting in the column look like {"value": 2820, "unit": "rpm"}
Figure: {"value": 1400, "unit": "rpm"}
